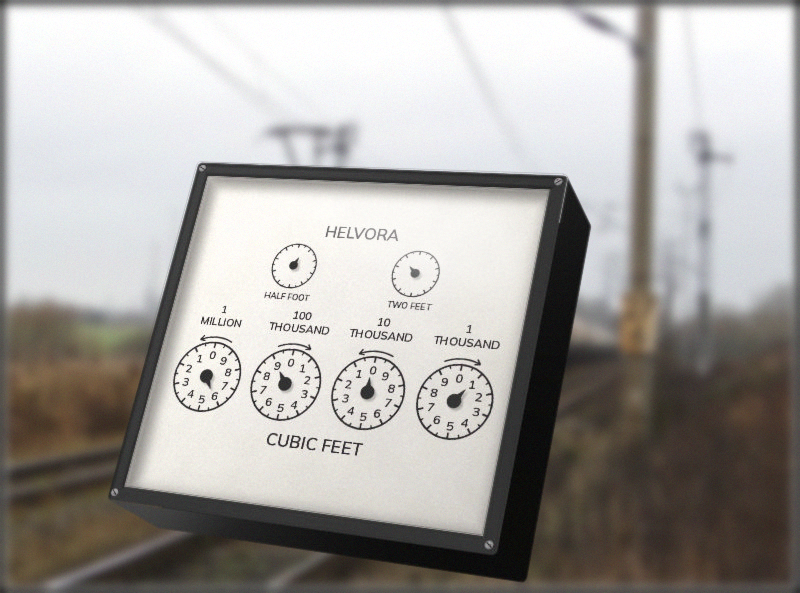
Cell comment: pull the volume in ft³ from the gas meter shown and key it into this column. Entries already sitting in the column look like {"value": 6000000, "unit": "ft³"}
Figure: {"value": 590100, "unit": "ft³"}
